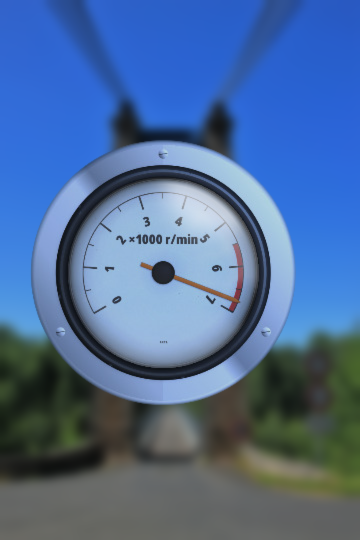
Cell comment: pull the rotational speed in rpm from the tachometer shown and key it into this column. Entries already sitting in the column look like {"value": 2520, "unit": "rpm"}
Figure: {"value": 6750, "unit": "rpm"}
